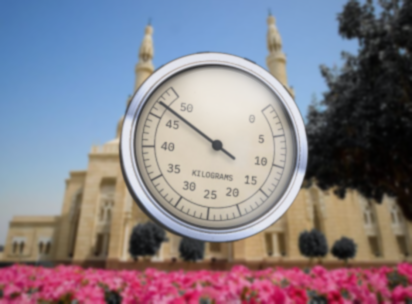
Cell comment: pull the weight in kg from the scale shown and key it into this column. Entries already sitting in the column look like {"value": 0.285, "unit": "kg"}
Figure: {"value": 47, "unit": "kg"}
